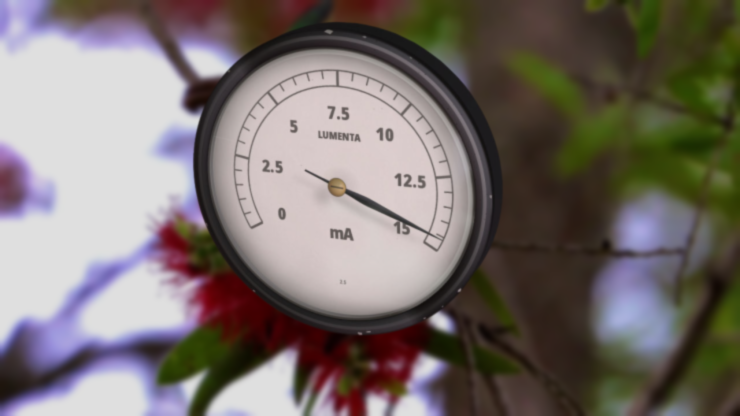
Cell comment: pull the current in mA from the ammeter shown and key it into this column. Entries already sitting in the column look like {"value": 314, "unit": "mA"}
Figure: {"value": 14.5, "unit": "mA"}
